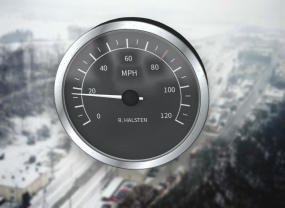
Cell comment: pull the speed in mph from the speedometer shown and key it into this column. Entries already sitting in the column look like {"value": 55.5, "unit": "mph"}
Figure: {"value": 17.5, "unit": "mph"}
